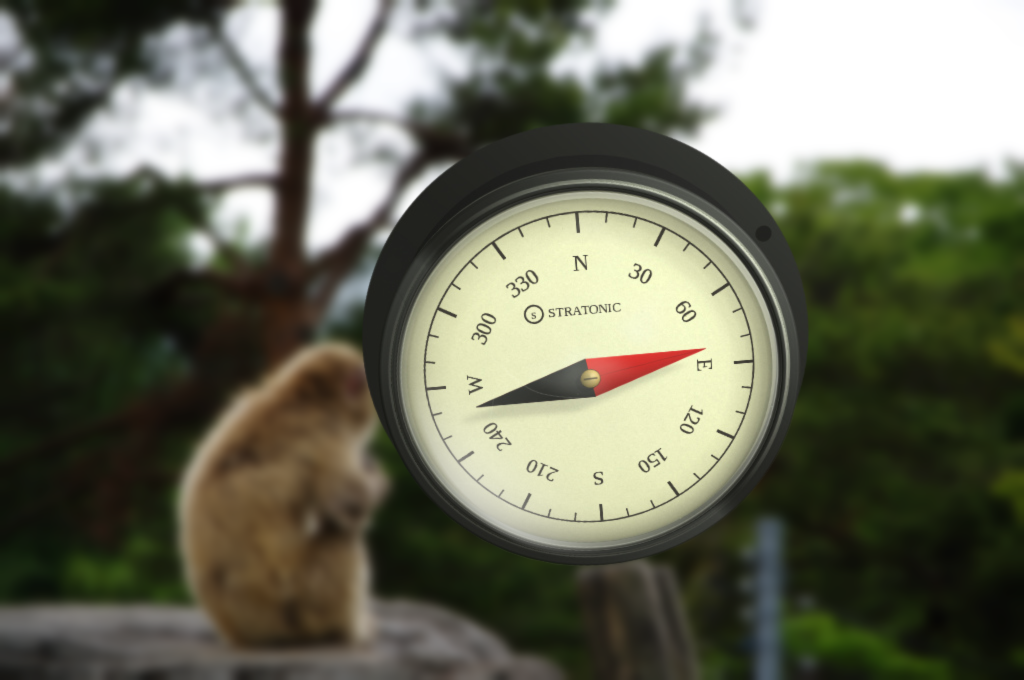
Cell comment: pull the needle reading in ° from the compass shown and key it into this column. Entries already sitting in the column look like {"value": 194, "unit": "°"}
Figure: {"value": 80, "unit": "°"}
